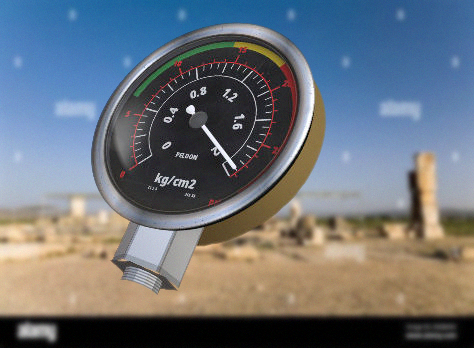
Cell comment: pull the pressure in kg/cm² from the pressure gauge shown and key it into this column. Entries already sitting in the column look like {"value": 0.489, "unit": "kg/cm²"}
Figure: {"value": 1.95, "unit": "kg/cm²"}
